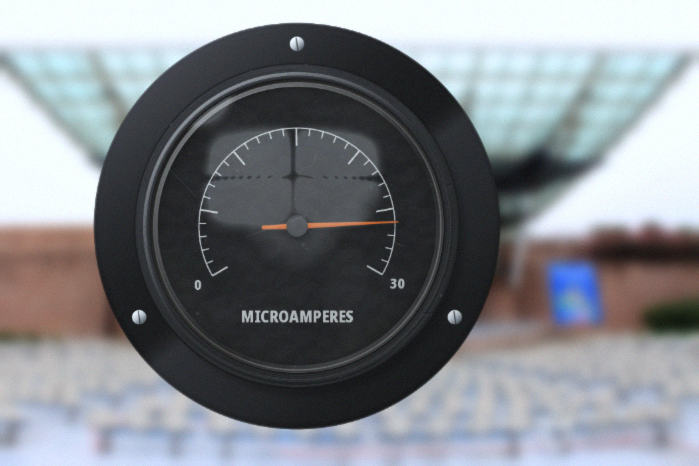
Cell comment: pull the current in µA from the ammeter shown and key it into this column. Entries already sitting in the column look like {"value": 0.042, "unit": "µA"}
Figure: {"value": 26, "unit": "µA"}
